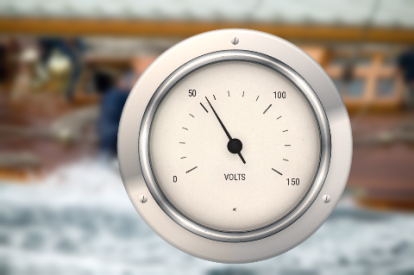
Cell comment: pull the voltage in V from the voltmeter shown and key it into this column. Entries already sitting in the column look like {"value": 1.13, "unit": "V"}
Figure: {"value": 55, "unit": "V"}
